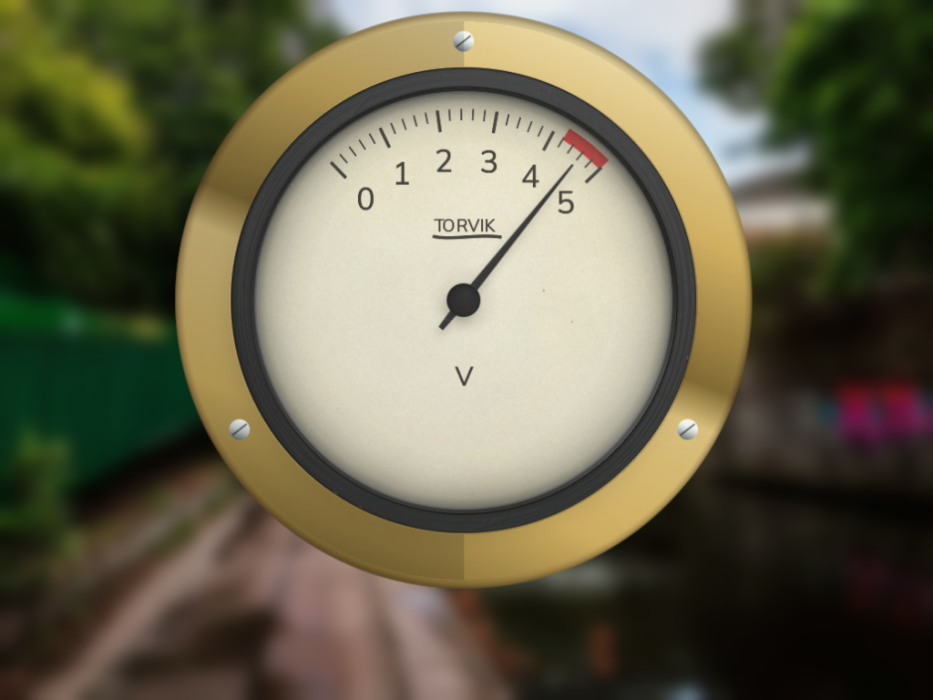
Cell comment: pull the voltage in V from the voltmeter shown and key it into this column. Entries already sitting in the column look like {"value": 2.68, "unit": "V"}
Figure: {"value": 4.6, "unit": "V"}
